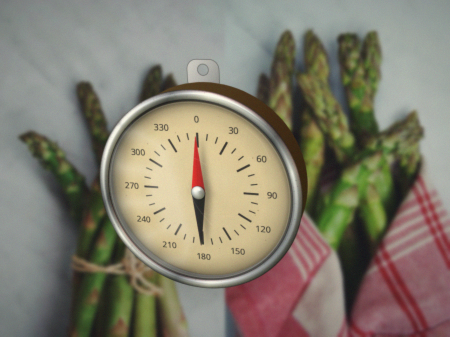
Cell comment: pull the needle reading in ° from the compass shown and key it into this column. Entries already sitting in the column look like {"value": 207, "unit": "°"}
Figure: {"value": 0, "unit": "°"}
